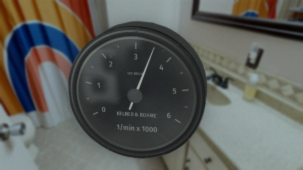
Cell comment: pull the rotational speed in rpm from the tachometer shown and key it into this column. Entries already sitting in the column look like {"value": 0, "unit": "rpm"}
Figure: {"value": 3500, "unit": "rpm"}
